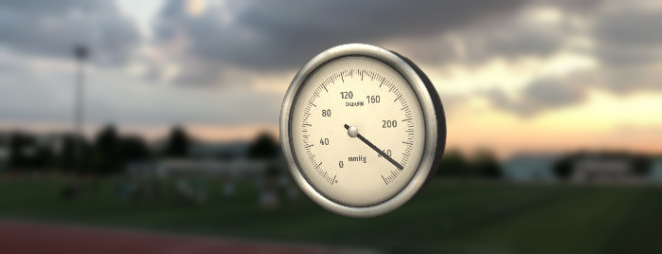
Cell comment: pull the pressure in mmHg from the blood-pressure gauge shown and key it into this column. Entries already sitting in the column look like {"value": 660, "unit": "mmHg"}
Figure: {"value": 240, "unit": "mmHg"}
